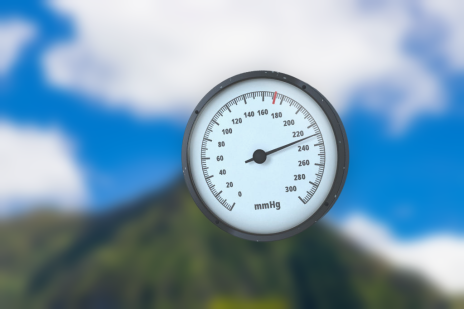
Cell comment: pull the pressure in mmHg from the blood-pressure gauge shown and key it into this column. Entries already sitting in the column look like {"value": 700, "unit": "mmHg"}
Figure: {"value": 230, "unit": "mmHg"}
